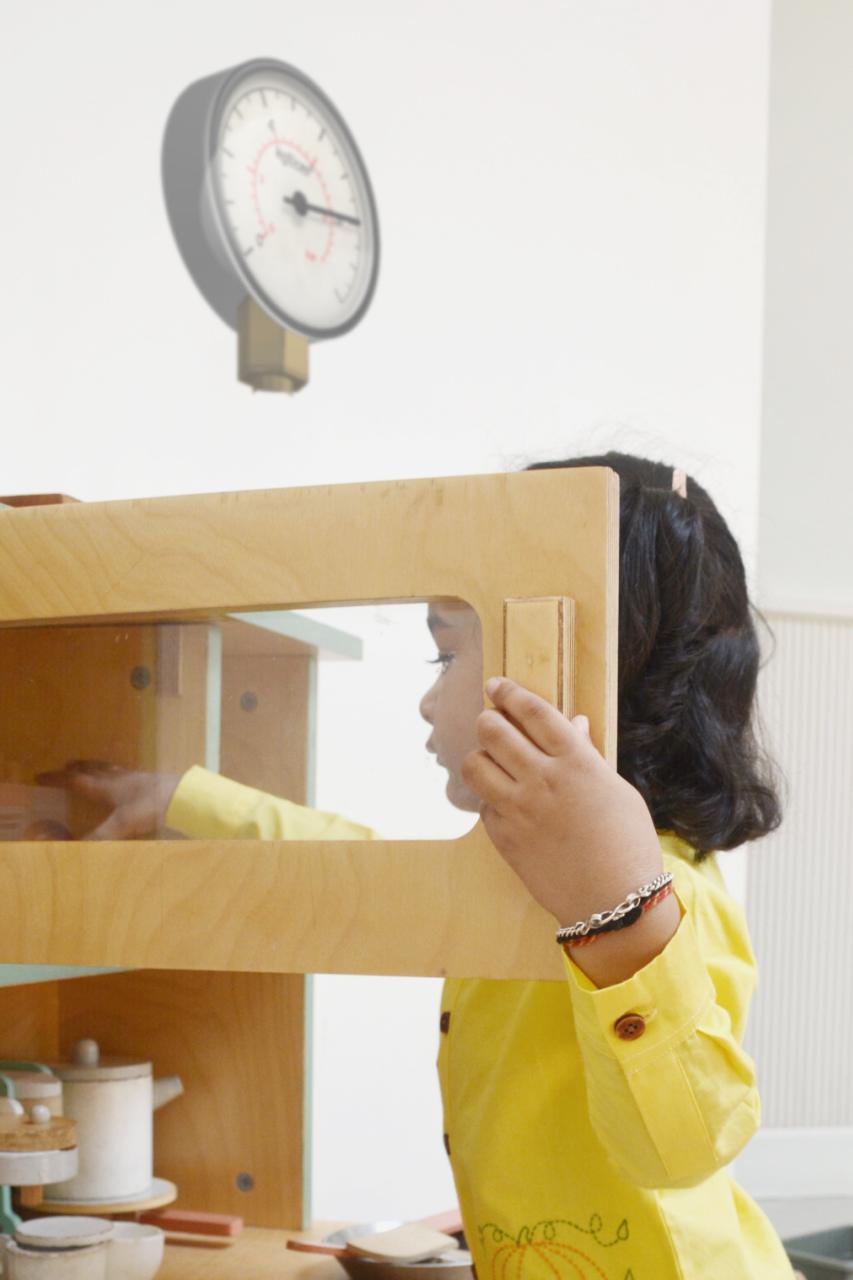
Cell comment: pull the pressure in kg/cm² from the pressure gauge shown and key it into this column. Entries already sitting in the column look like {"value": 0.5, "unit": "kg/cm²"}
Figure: {"value": 8, "unit": "kg/cm²"}
